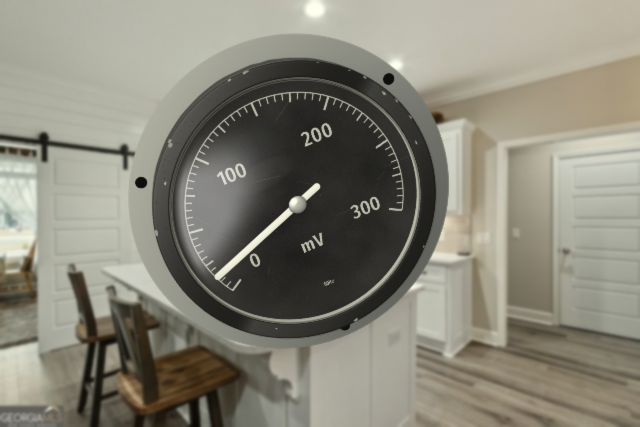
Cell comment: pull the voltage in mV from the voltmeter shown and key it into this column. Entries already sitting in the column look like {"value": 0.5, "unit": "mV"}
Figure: {"value": 15, "unit": "mV"}
